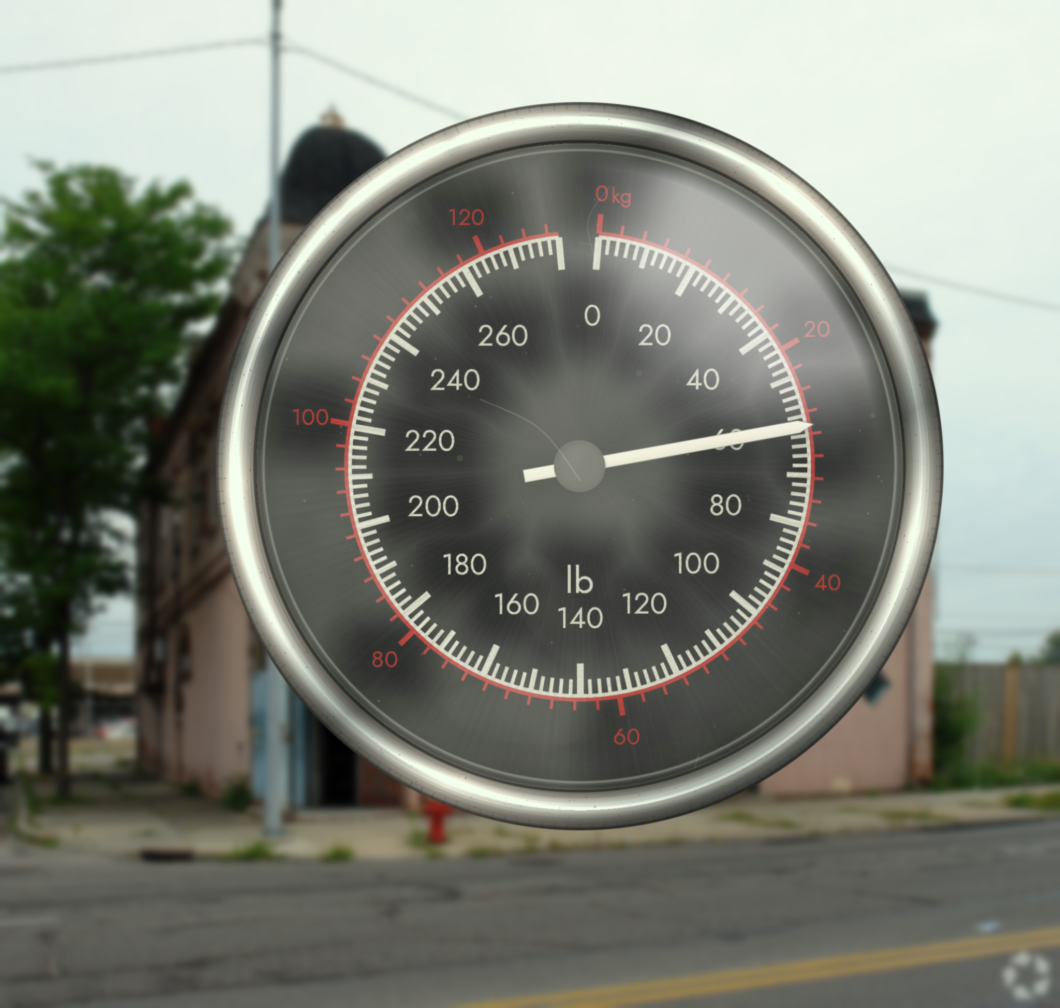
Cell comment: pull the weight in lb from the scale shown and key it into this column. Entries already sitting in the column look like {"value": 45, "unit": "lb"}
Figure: {"value": 60, "unit": "lb"}
